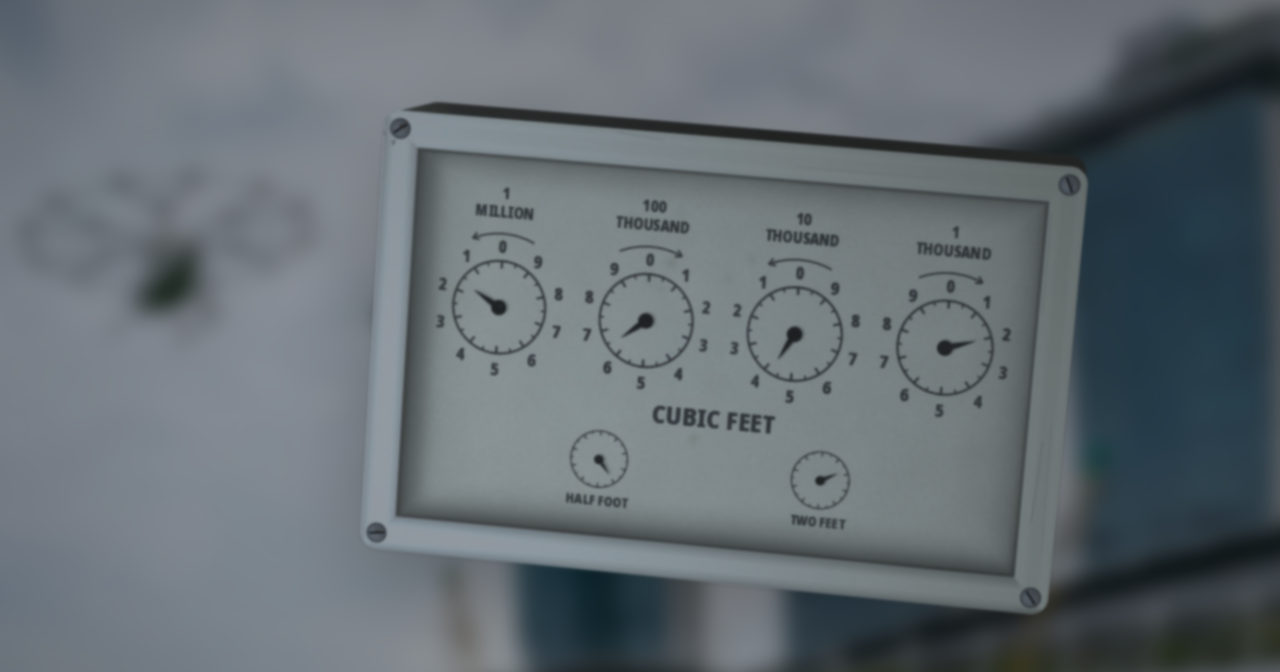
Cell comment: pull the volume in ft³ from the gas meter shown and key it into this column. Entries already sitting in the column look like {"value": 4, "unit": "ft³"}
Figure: {"value": 164200, "unit": "ft³"}
